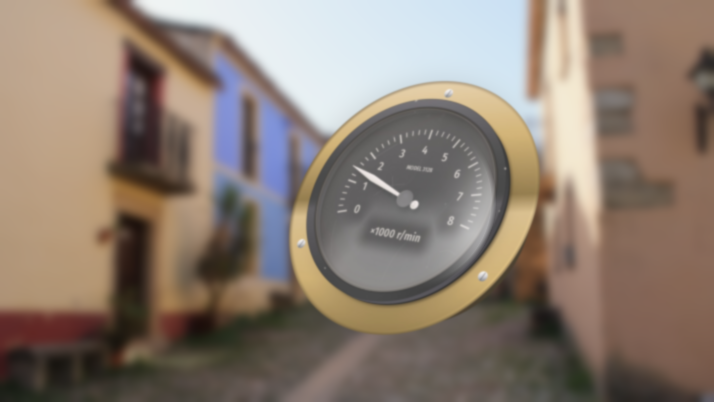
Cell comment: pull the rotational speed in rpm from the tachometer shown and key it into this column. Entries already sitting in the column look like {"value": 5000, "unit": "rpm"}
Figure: {"value": 1400, "unit": "rpm"}
